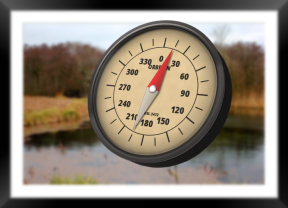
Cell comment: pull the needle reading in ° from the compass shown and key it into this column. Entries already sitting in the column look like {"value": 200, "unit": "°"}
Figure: {"value": 15, "unit": "°"}
